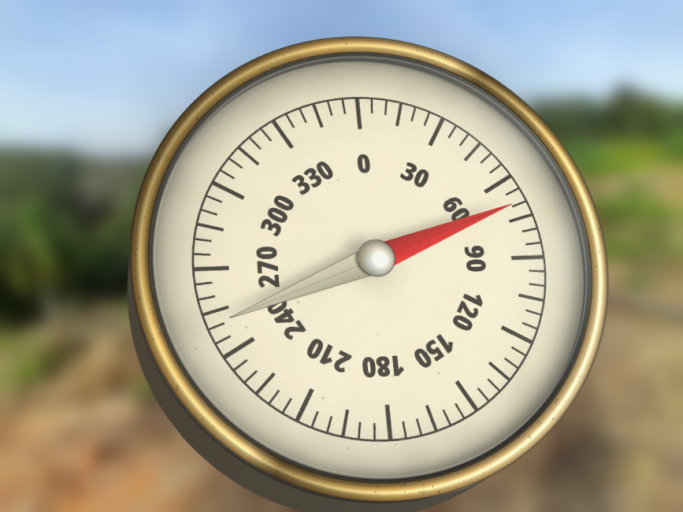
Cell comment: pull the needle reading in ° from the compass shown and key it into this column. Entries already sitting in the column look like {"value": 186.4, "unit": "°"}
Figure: {"value": 70, "unit": "°"}
